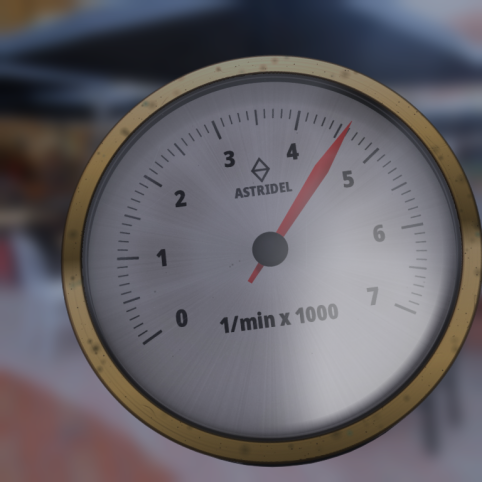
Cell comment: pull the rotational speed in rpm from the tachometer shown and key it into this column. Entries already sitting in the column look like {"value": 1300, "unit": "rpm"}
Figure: {"value": 4600, "unit": "rpm"}
